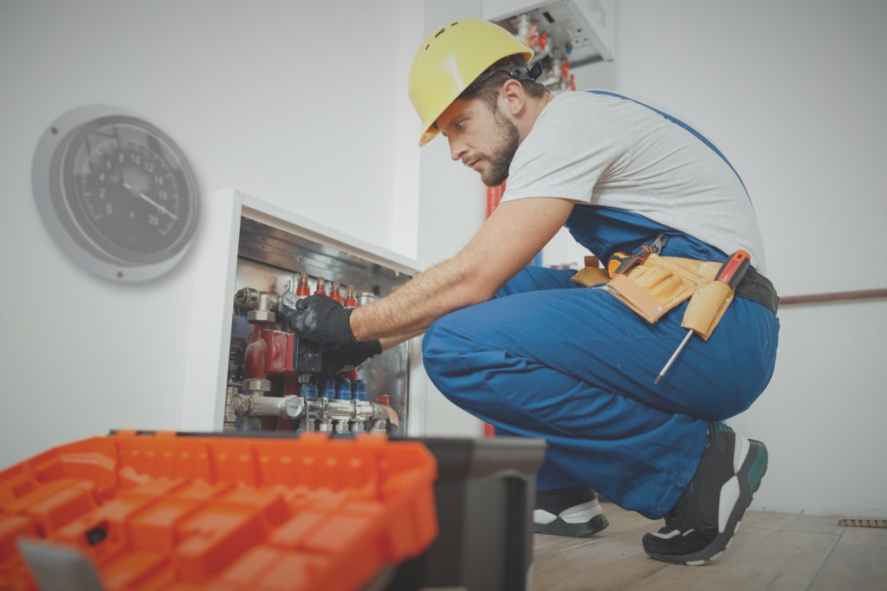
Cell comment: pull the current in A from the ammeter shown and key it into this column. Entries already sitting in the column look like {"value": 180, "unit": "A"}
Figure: {"value": 18, "unit": "A"}
